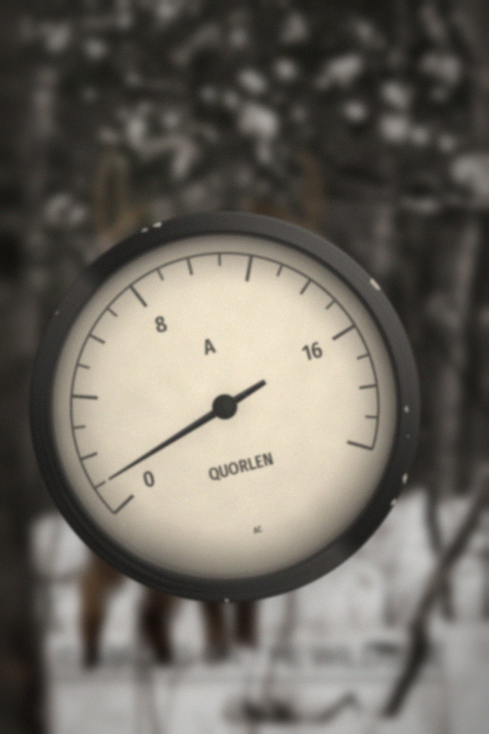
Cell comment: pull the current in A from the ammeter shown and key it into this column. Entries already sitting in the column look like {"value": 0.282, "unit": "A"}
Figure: {"value": 1, "unit": "A"}
